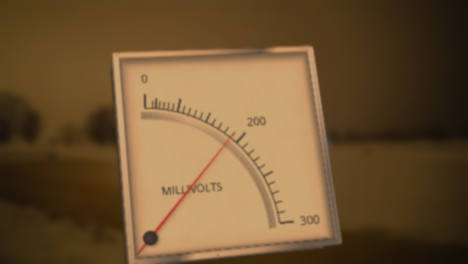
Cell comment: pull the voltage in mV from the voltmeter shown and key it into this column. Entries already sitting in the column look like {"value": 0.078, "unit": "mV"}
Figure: {"value": 190, "unit": "mV"}
